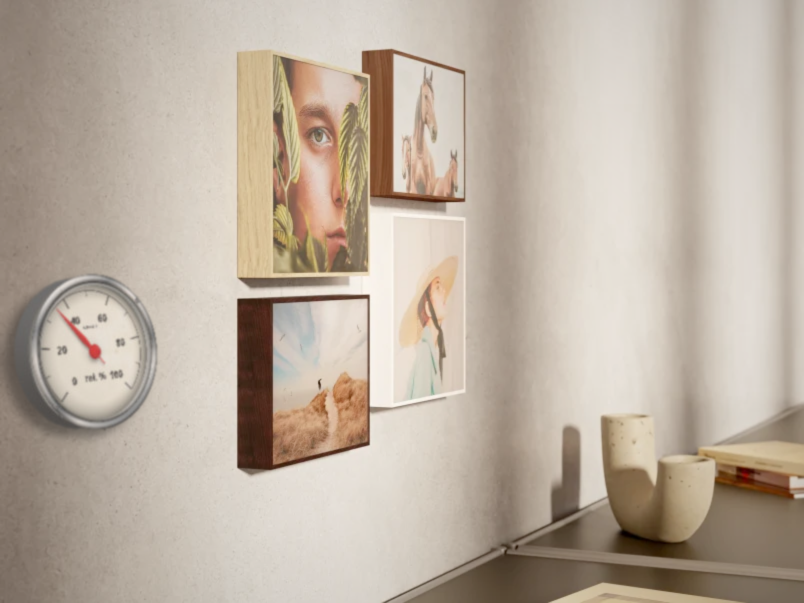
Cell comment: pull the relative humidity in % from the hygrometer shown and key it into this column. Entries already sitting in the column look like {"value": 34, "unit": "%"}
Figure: {"value": 35, "unit": "%"}
